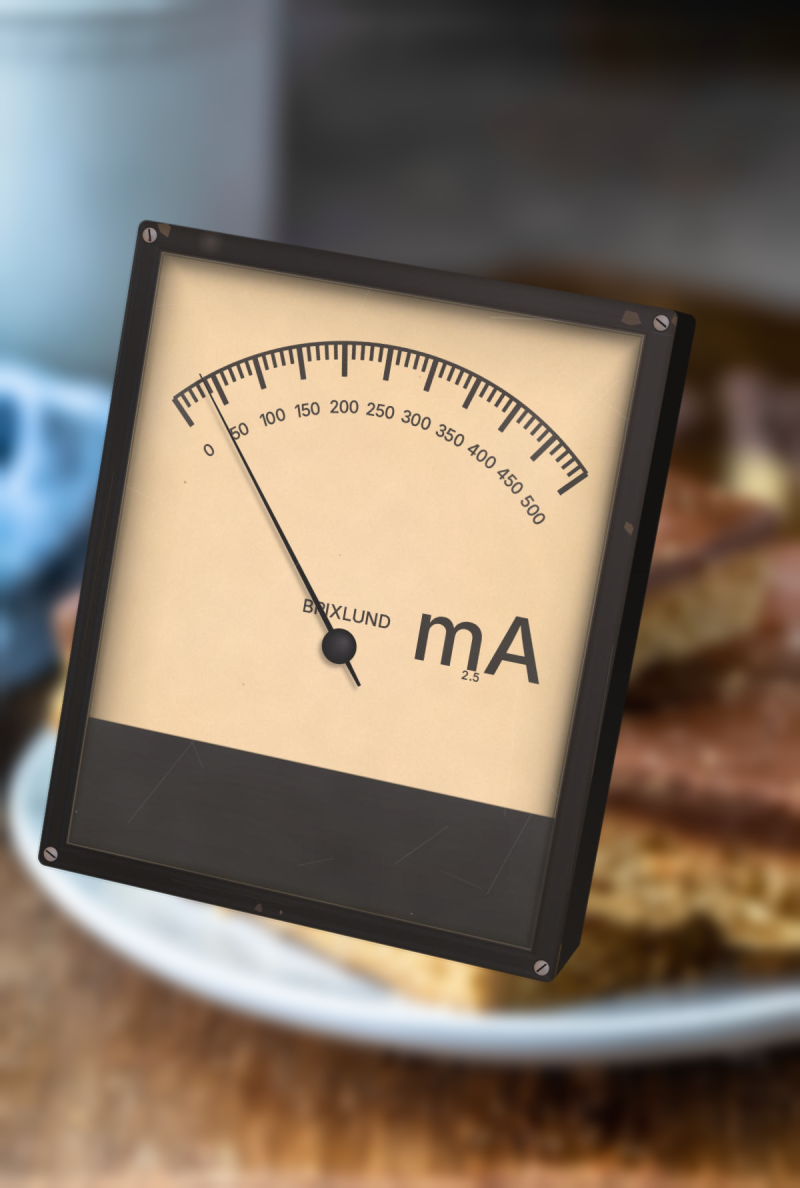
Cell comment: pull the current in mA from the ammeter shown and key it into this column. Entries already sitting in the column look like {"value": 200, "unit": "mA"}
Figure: {"value": 40, "unit": "mA"}
